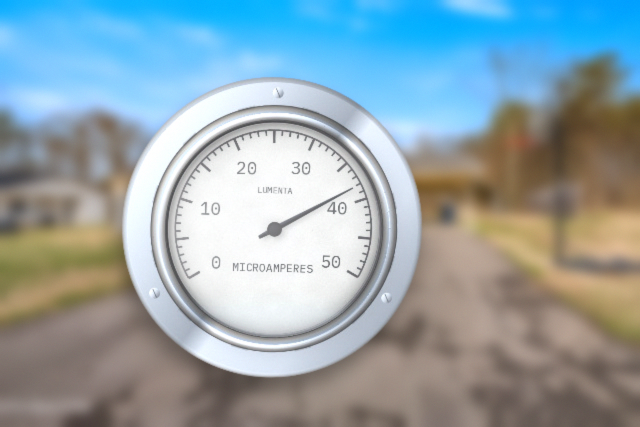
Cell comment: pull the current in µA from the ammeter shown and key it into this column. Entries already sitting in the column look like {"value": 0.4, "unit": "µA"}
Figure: {"value": 38, "unit": "µA"}
